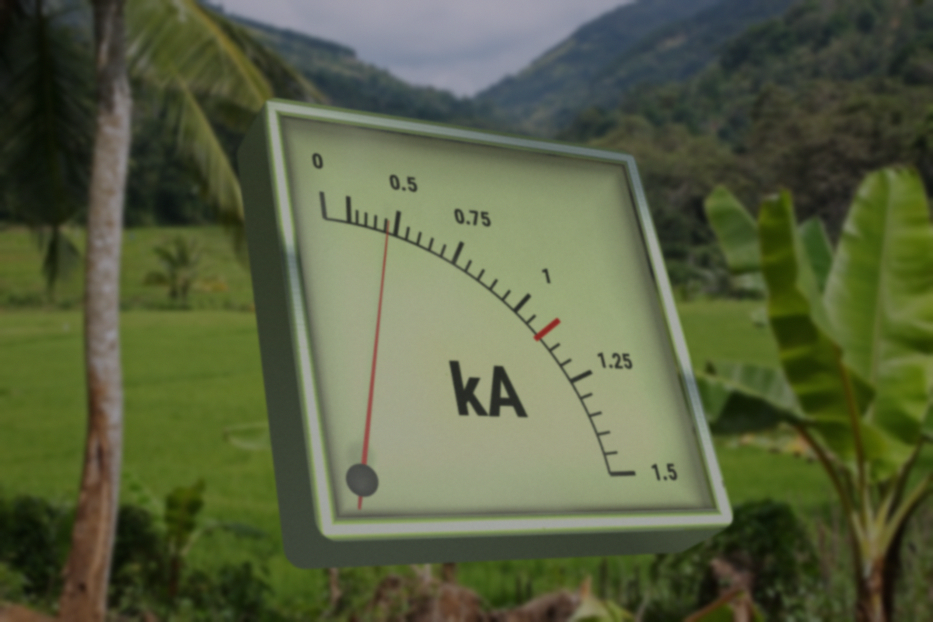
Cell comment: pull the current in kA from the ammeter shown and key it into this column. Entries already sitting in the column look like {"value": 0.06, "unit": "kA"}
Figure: {"value": 0.45, "unit": "kA"}
